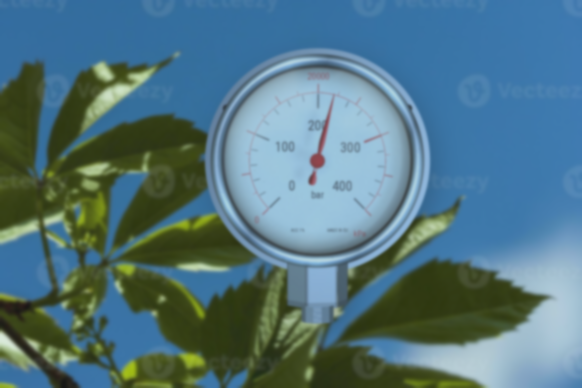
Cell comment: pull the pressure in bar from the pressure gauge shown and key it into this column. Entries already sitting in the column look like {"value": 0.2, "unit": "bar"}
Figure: {"value": 220, "unit": "bar"}
